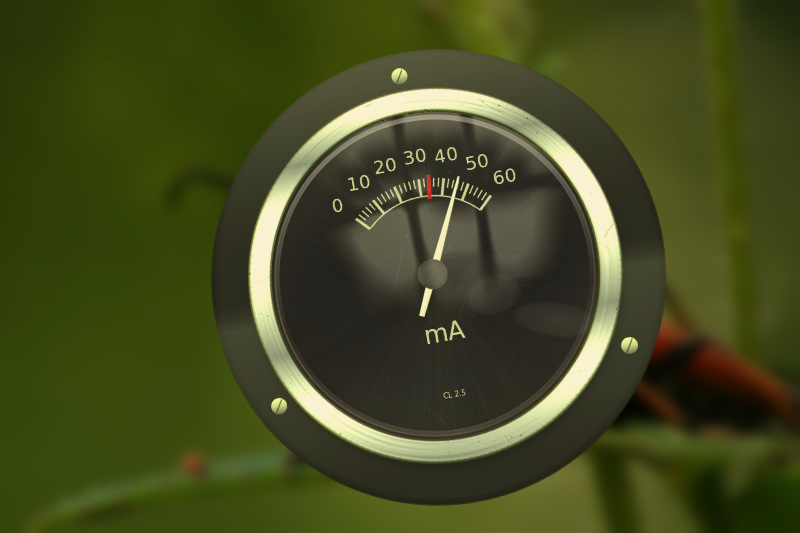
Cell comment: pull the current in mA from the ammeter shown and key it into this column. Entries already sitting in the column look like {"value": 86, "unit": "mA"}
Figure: {"value": 46, "unit": "mA"}
